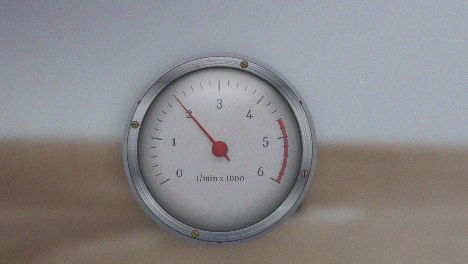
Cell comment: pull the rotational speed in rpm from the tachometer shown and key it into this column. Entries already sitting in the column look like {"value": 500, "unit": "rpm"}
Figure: {"value": 2000, "unit": "rpm"}
